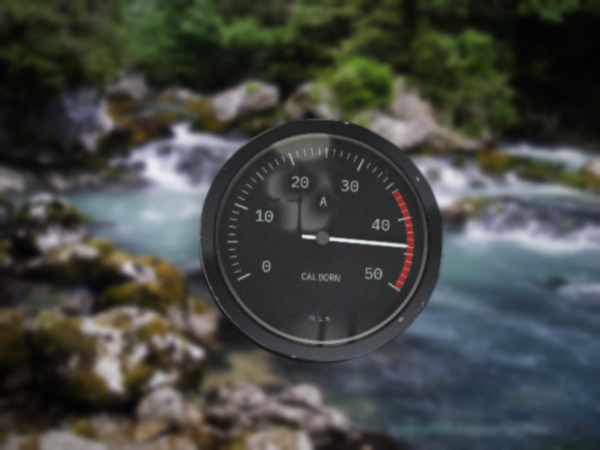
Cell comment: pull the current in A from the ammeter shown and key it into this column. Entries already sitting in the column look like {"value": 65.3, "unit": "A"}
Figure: {"value": 44, "unit": "A"}
